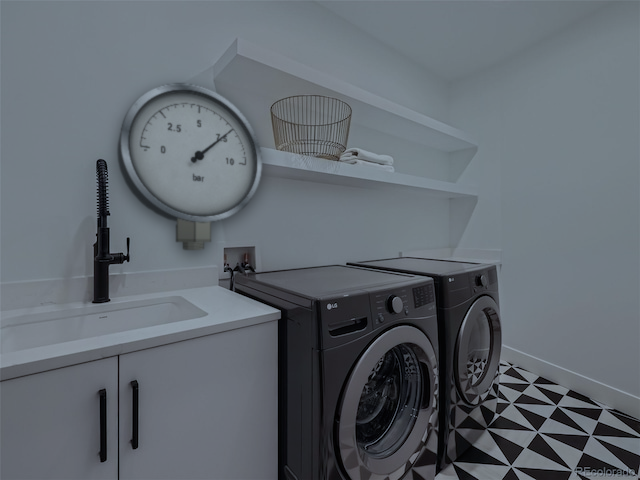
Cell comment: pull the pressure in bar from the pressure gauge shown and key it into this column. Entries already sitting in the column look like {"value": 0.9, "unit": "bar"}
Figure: {"value": 7.5, "unit": "bar"}
